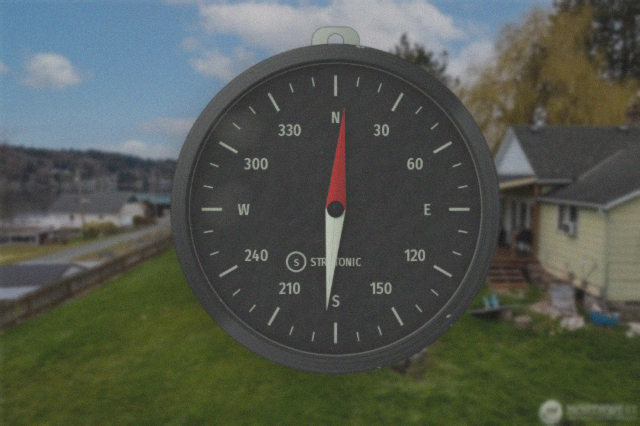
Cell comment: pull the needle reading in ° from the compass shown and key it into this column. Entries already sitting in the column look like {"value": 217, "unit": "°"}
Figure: {"value": 5, "unit": "°"}
